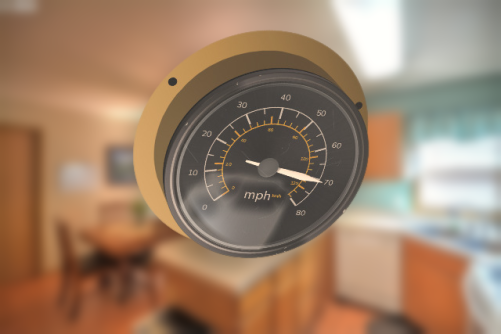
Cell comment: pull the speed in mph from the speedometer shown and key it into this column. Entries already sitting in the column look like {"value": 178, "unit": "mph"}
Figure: {"value": 70, "unit": "mph"}
